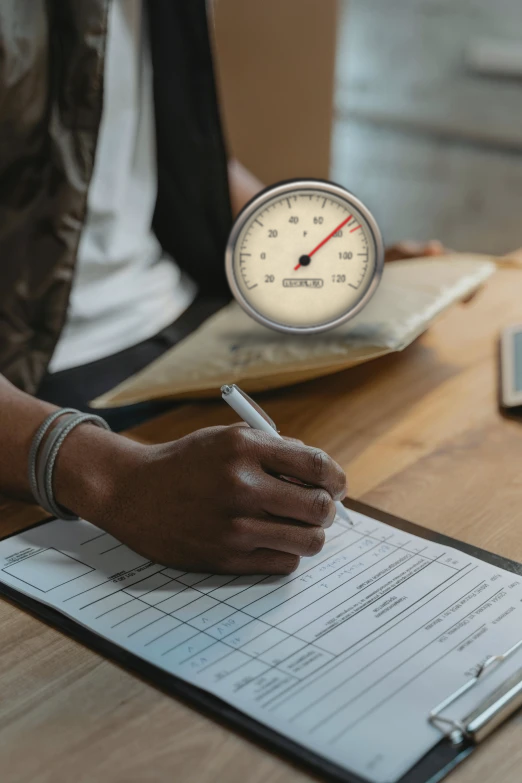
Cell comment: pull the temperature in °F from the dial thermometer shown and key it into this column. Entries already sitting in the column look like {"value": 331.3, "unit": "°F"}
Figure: {"value": 76, "unit": "°F"}
